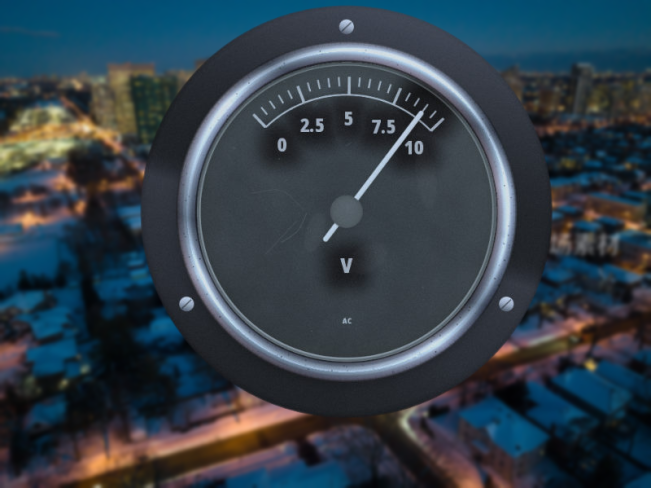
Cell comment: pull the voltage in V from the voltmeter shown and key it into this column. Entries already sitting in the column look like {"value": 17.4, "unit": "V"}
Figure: {"value": 9, "unit": "V"}
